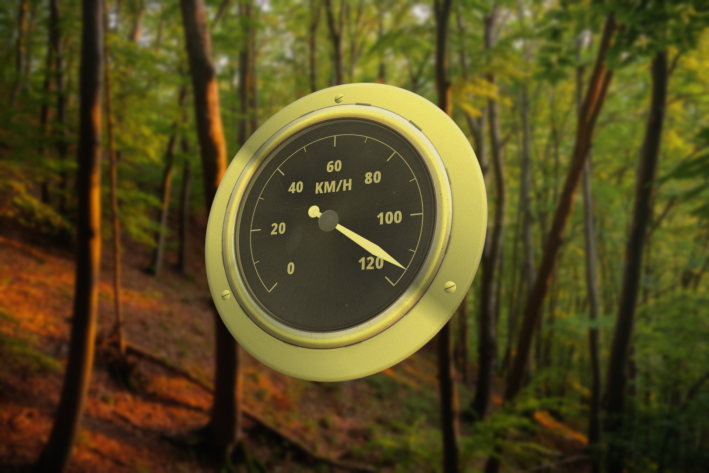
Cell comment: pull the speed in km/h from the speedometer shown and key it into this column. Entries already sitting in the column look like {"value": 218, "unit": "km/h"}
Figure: {"value": 115, "unit": "km/h"}
